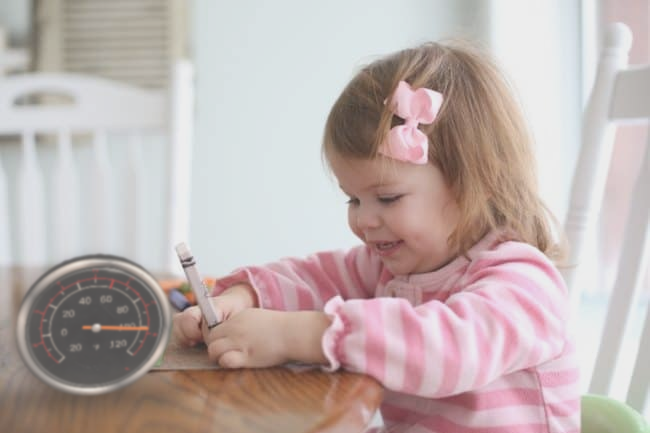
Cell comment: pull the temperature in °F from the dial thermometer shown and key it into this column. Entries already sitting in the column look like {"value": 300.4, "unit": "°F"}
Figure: {"value": 100, "unit": "°F"}
